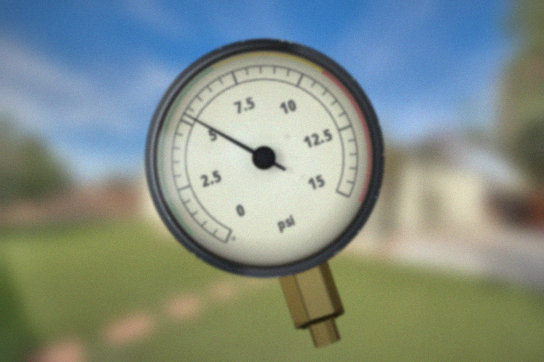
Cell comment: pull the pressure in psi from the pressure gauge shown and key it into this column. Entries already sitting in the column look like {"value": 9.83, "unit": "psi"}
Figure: {"value": 5.25, "unit": "psi"}
